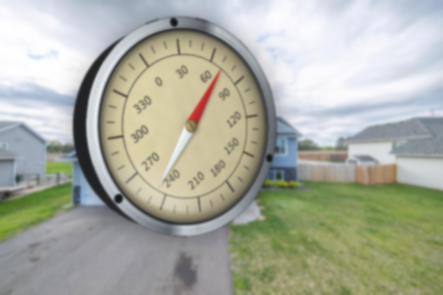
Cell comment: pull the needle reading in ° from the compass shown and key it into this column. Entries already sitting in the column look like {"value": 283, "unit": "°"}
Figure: {"value": 70, "unit": "°"}
